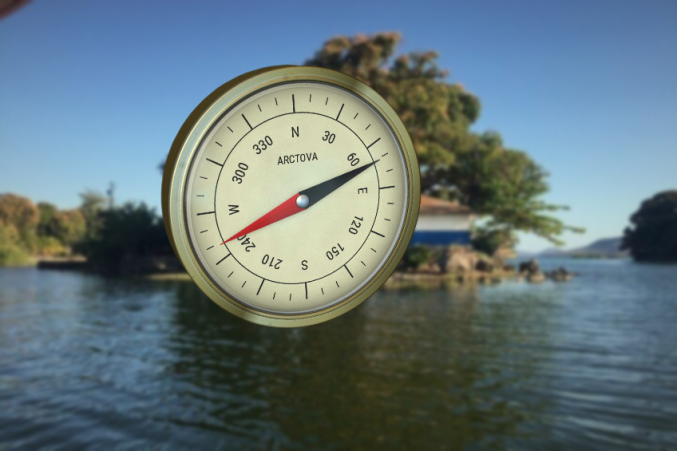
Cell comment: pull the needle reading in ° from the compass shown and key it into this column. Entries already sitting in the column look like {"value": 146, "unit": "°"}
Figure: {"value": 250, "unit": "°"}
